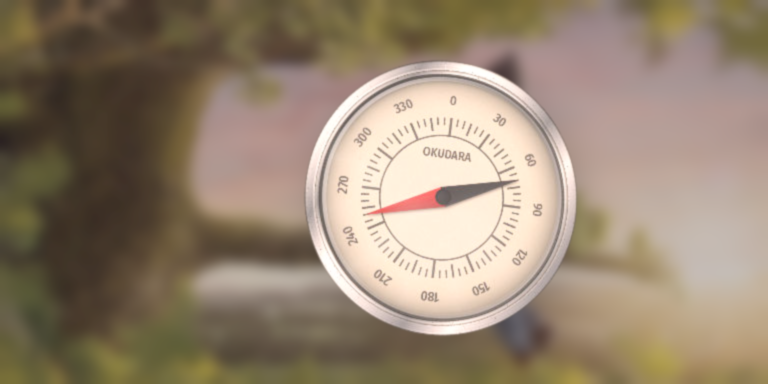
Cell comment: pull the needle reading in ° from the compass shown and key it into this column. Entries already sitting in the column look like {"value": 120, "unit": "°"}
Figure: {"value": 250, "unit": "°"}
